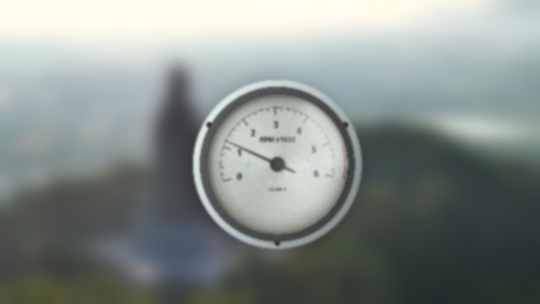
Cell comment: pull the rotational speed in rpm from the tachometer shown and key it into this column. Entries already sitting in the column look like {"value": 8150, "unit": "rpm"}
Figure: {"value": 1200, "unit": "rpm"}
